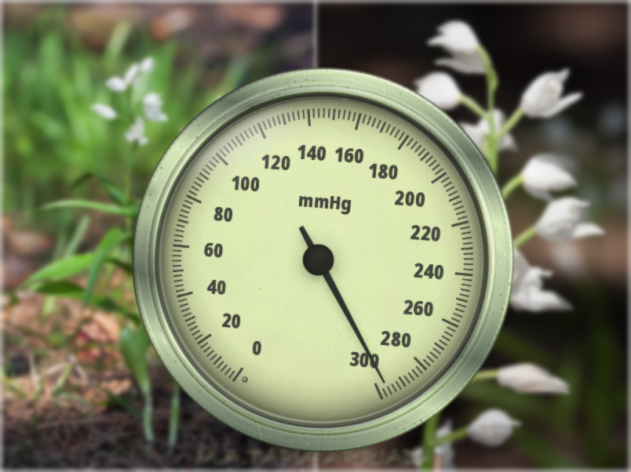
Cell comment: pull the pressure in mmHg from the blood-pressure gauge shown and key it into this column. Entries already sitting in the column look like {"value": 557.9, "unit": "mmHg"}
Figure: {"value": 296, "unit": "mmHg"}
